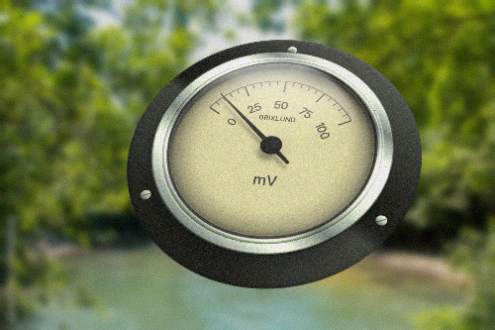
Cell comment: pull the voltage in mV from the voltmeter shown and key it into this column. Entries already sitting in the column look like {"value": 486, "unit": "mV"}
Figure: {"value": 10, "unit": "mV"}
